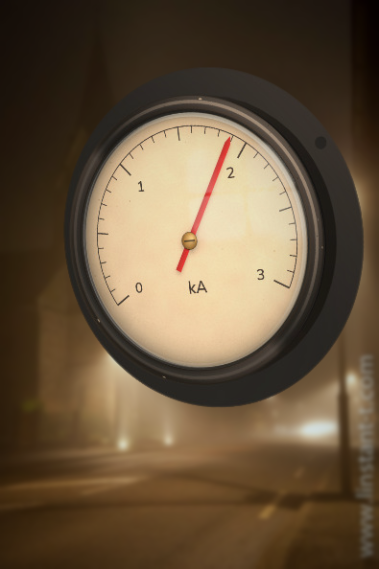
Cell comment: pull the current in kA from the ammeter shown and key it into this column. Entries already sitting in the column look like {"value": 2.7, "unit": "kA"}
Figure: {"value": 1.9, "unit": "kA"}
